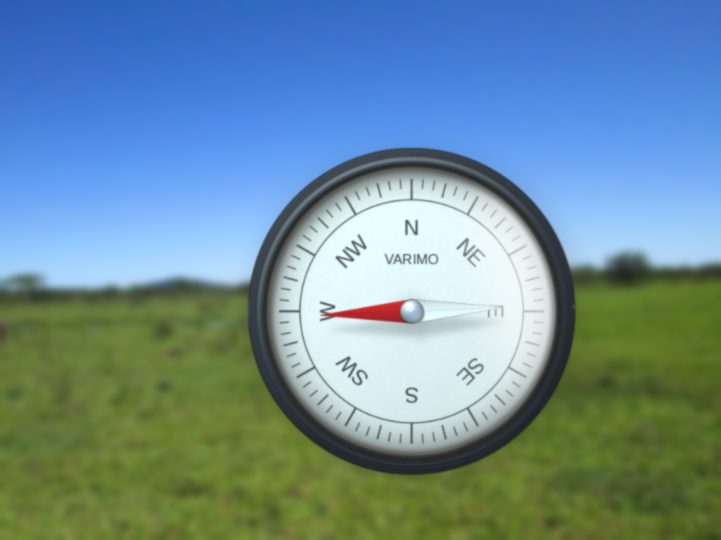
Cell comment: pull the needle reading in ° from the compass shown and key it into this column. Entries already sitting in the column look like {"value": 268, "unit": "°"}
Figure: {"value": 267.5, "unit": "°"}
